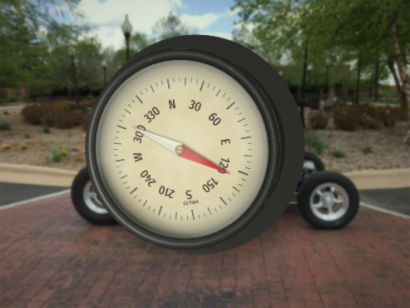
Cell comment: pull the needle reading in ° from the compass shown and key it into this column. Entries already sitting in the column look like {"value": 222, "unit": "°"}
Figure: {"value": 125, "unit": "°"}
